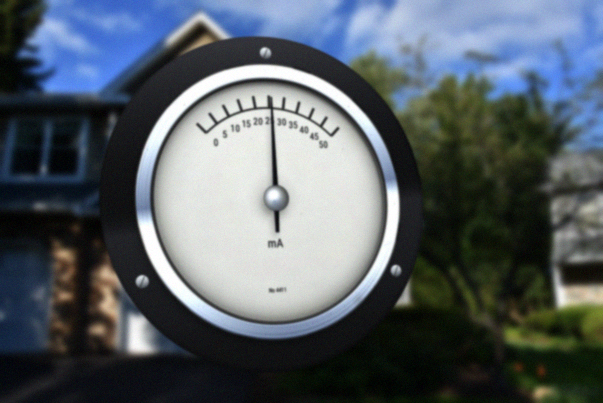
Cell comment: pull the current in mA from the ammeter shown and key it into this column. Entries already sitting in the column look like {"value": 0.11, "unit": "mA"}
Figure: {"value": 25, "unit": "mA"}
